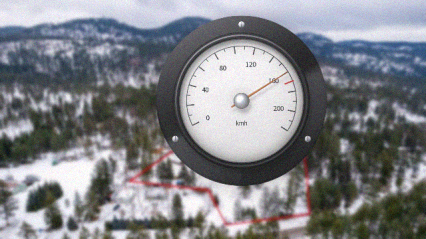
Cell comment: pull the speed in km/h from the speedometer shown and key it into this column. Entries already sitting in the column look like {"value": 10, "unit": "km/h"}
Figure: {"value": 160, "unit": "km/h"}
